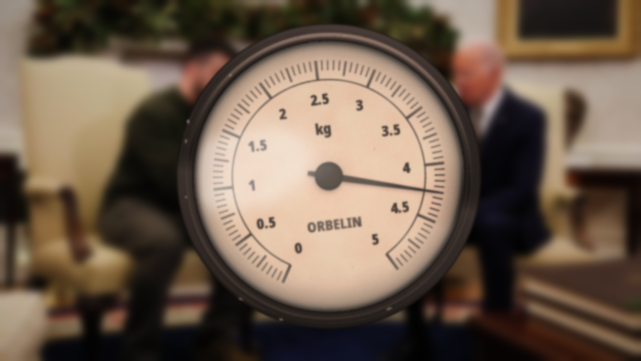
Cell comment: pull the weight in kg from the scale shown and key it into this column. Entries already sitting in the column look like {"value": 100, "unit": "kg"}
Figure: {"value": 4.25, "unit": "kg"}
